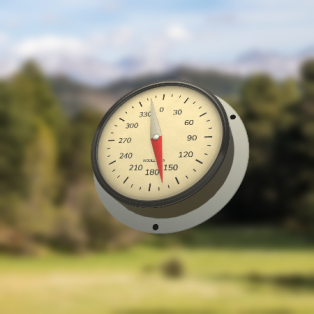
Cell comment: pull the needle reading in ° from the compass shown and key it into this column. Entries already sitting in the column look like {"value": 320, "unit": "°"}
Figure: {"value": 165, "unit": "°"}
